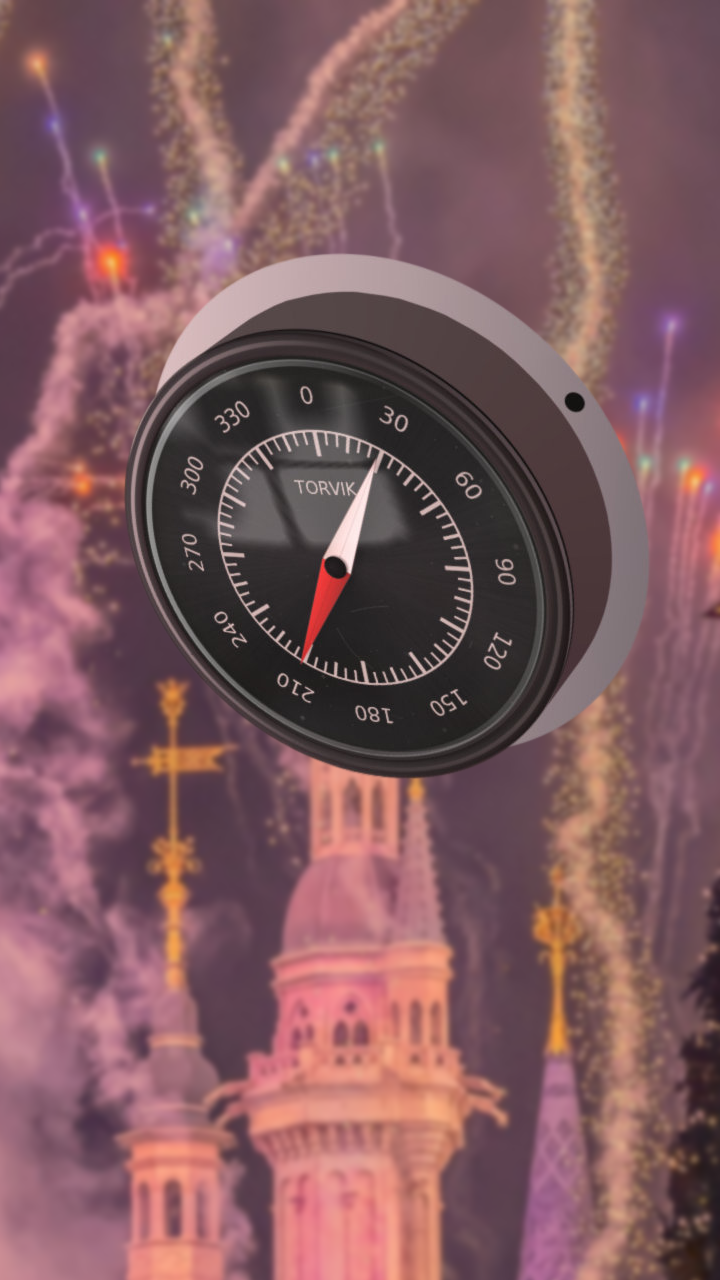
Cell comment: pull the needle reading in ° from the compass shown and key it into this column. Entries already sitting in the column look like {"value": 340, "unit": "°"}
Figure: {"value": 210, "unit": "°"}
